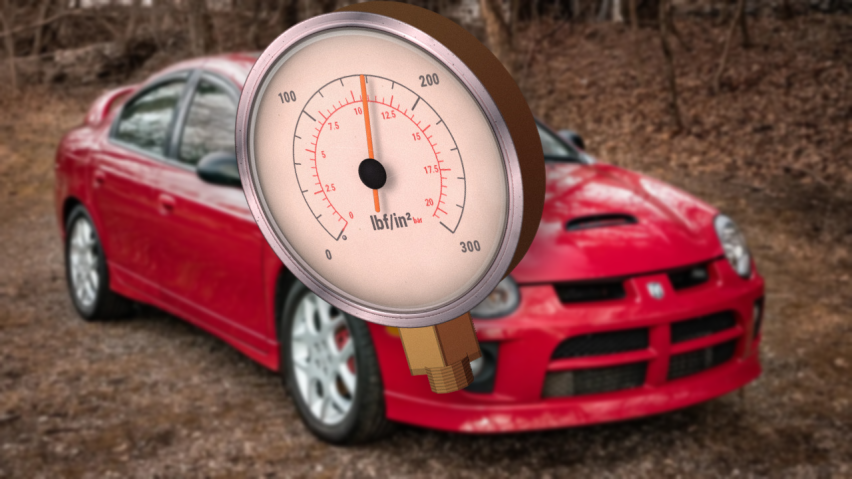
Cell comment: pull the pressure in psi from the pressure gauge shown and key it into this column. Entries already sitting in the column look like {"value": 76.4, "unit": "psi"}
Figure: {"value": 160, "unit": "psi"}
